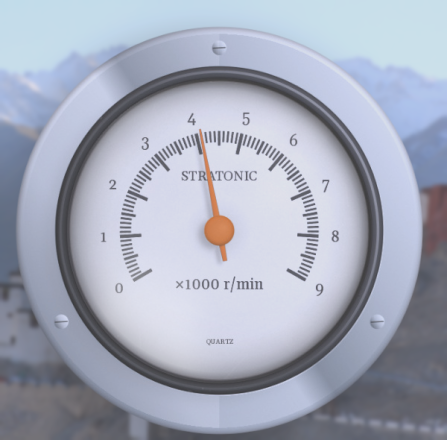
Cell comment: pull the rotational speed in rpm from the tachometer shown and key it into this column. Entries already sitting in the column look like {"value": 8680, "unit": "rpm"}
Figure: {"value": 4100, "unit": "rpm"}
